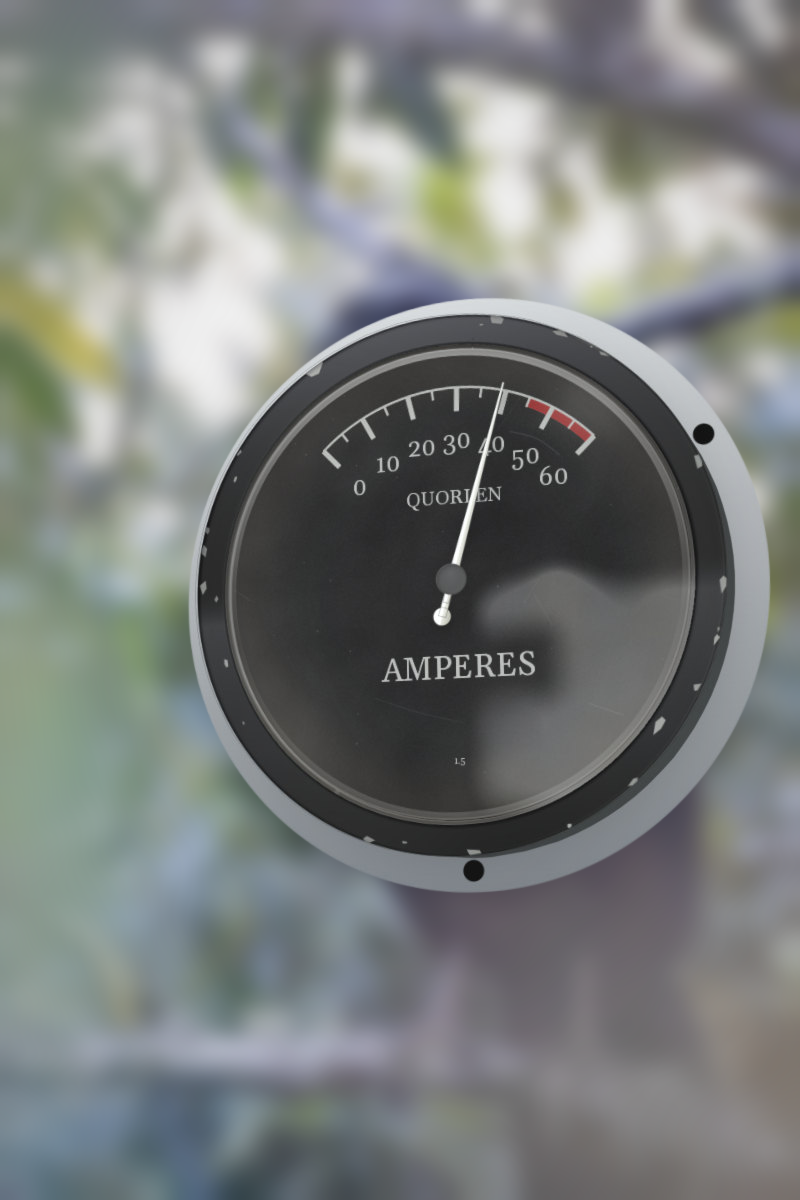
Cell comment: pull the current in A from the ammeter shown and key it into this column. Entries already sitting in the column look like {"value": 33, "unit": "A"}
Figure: {"value": 40, "unit": "A"}
